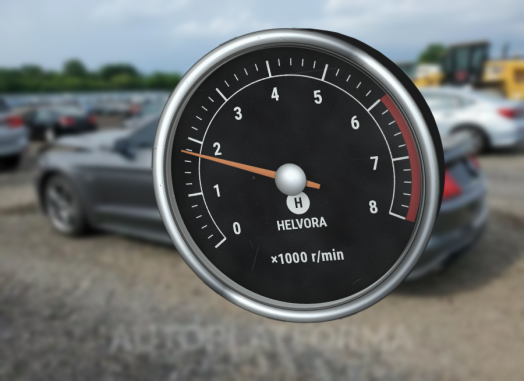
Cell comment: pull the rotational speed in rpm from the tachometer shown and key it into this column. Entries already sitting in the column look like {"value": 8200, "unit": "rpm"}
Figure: {"value": 1800, "unit": "rpm"}
